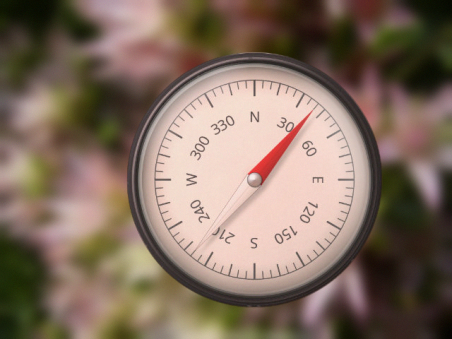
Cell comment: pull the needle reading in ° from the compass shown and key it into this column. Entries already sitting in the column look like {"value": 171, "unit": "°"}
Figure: {"value": 40, "unit": "°"}
